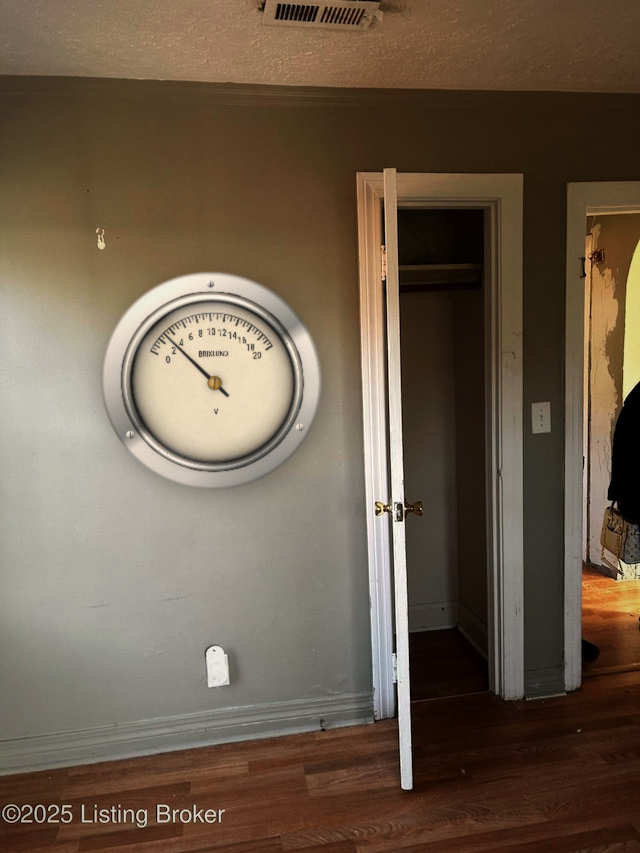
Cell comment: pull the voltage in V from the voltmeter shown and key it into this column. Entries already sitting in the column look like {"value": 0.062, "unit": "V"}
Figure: {"value": 3, "unit": "V"}
